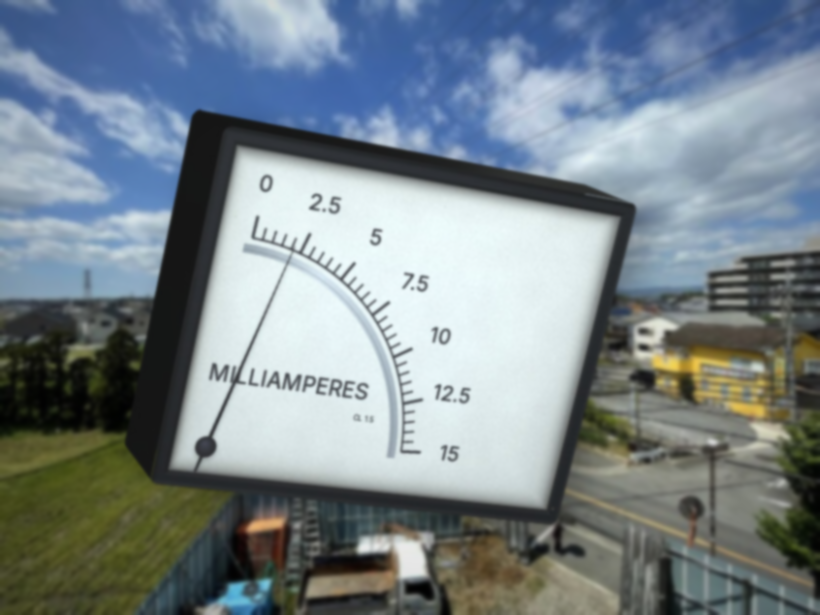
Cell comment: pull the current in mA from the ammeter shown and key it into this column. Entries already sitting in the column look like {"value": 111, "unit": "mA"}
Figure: {"value": 2, "unit": "mA"}
